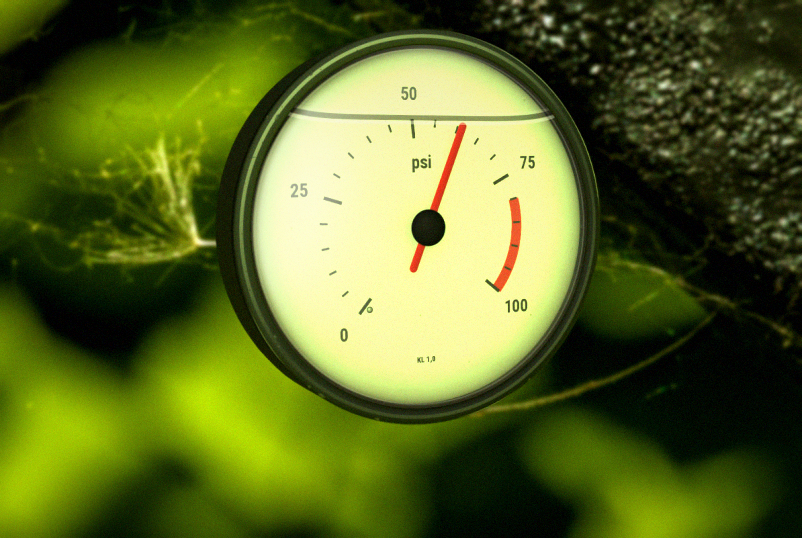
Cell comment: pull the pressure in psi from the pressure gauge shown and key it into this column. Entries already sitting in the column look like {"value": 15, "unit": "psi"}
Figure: {"value": 60, "unit": "psi"}
